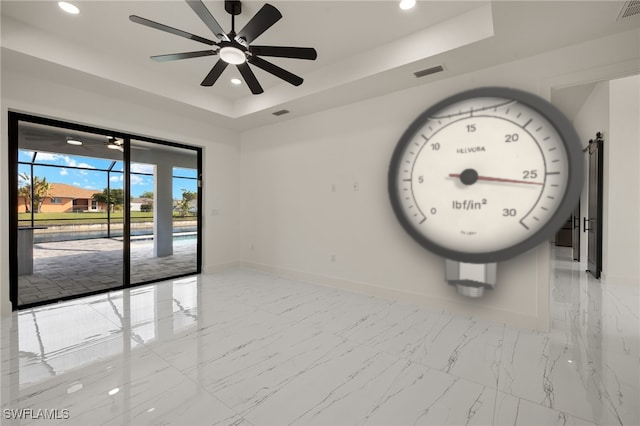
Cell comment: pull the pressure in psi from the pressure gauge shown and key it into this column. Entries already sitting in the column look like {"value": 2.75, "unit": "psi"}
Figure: {"value": 26, "unit": "psi"}
